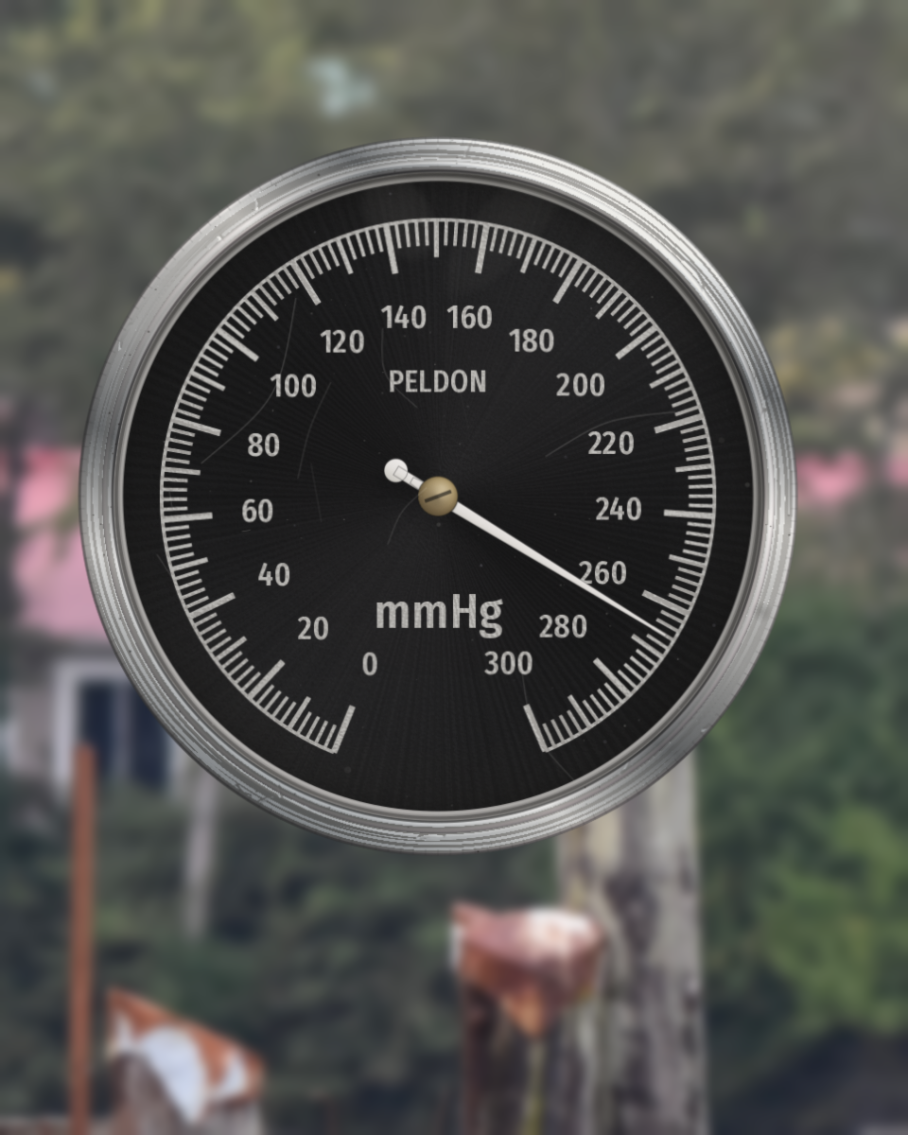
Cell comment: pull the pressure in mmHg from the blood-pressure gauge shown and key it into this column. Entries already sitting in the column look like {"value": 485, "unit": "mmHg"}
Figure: {"value": 266, "unit": "mmHg"}
